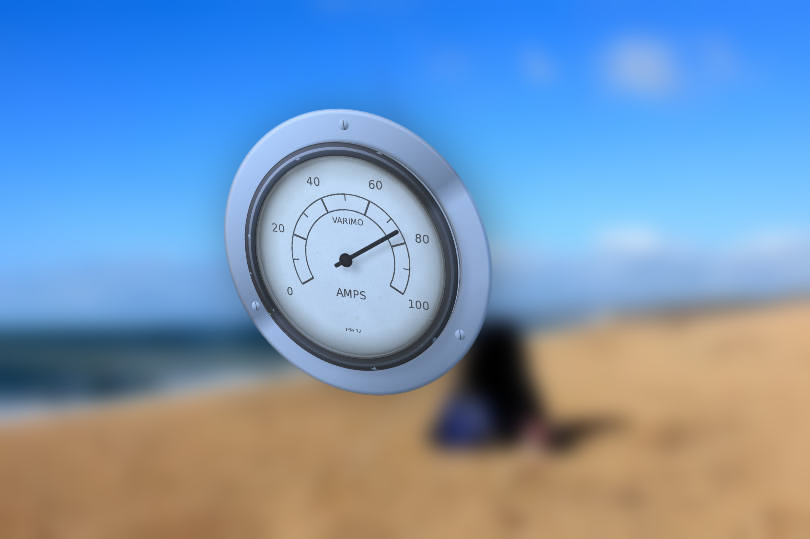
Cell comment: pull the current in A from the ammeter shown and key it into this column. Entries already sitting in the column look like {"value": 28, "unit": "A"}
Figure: {"value": 75, "unit": "A"}
